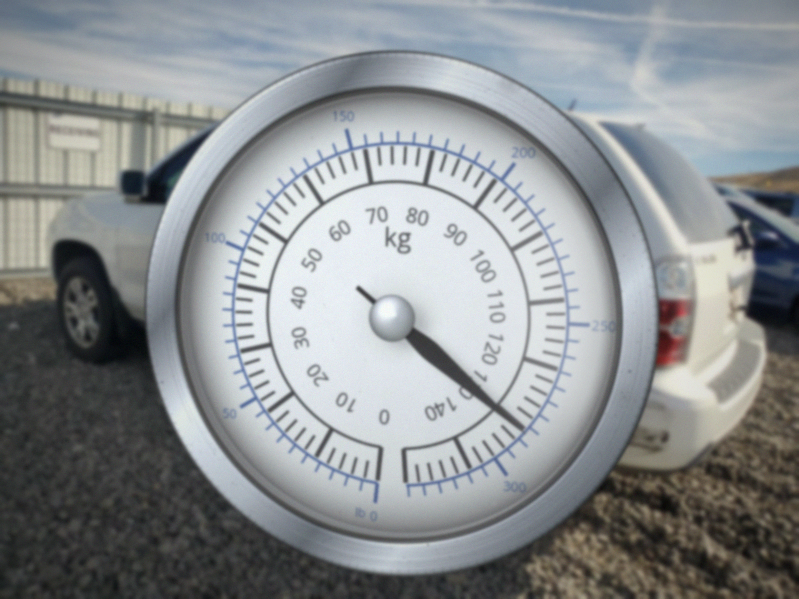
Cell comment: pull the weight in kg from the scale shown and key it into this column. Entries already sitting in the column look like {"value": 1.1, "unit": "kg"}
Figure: {"value": 130, "unit": "kg"}
